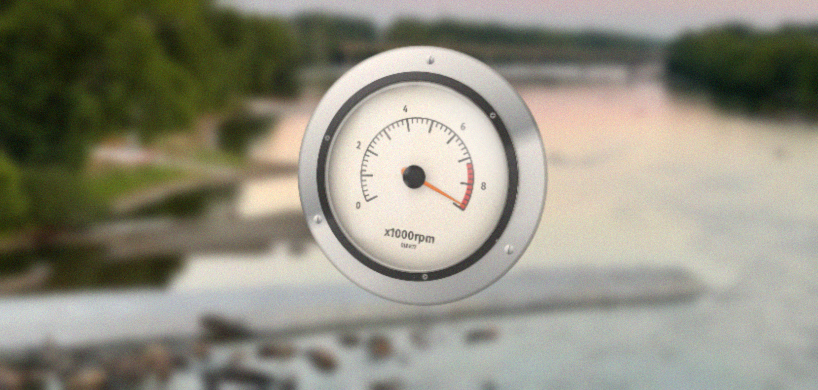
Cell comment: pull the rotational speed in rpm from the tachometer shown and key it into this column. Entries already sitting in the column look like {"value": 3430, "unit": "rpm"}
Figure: {"value": 8800, "unit": "rpm"}
